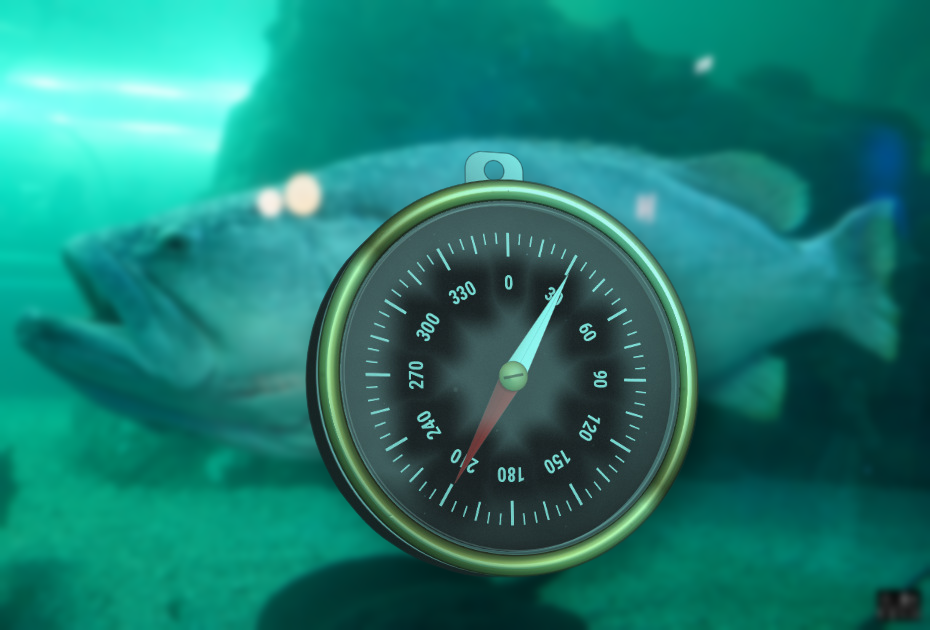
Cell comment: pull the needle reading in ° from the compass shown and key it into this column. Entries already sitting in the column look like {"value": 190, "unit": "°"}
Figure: {"value": 210, "unit": "°"}
